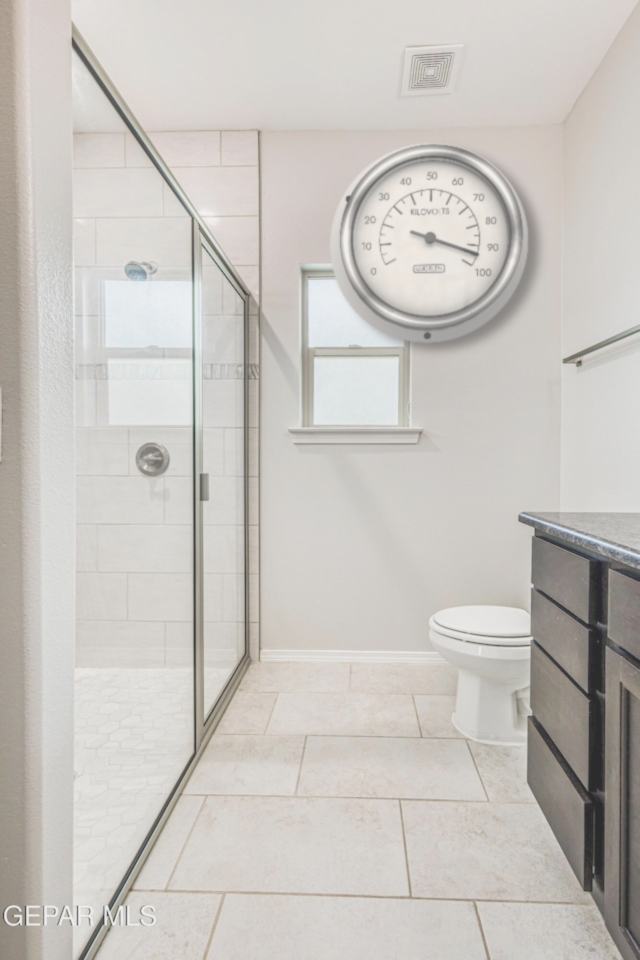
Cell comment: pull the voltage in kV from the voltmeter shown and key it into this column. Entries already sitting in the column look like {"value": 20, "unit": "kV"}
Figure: {"value": 95, "unit": "kV"}
